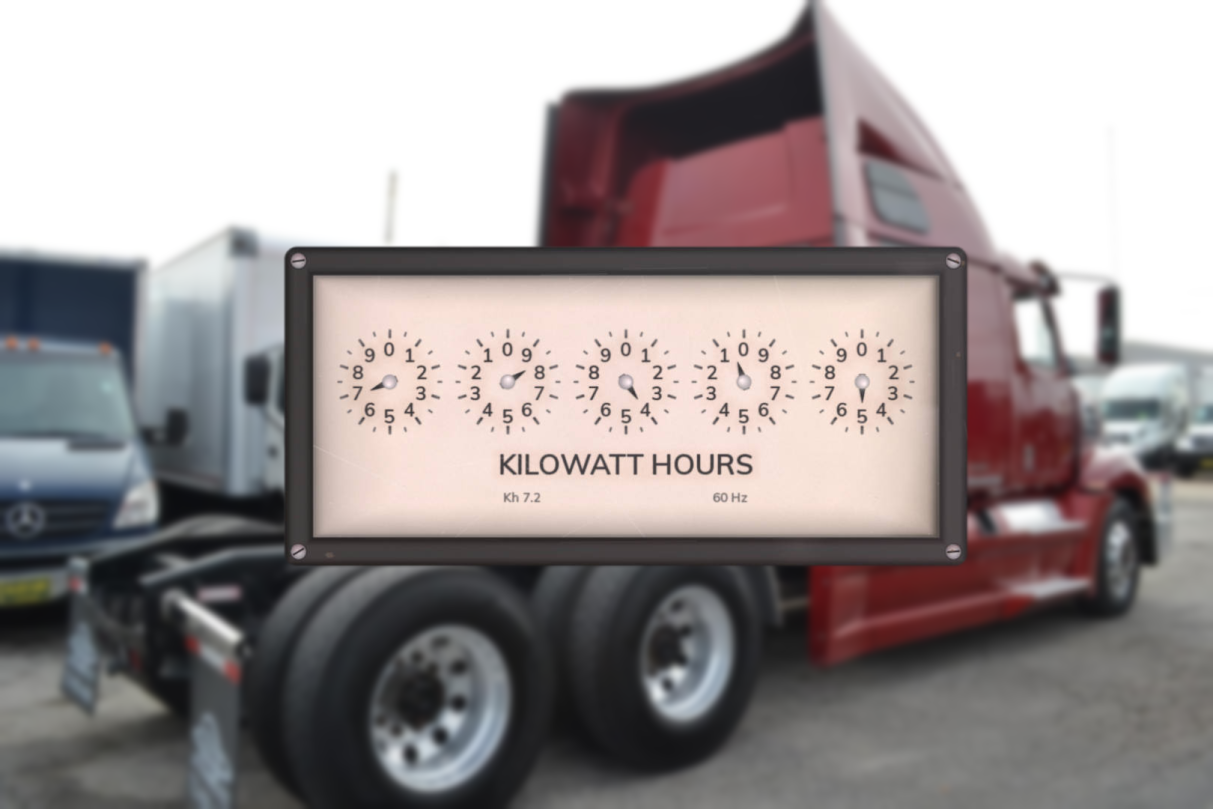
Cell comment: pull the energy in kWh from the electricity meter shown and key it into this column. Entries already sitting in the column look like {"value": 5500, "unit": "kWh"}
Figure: {"value": 68405, "unit": "kWh"}
